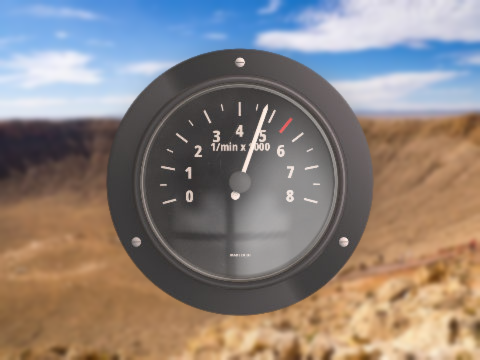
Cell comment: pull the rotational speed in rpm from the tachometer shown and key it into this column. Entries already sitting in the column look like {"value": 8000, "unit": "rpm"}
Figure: {"value": 4750, "unit": "rpm"}
